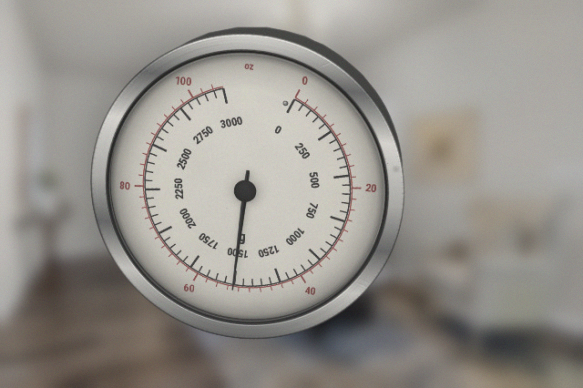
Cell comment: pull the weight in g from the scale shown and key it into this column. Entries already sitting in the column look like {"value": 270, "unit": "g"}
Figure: {"value": 1500, "unit": "g"}
